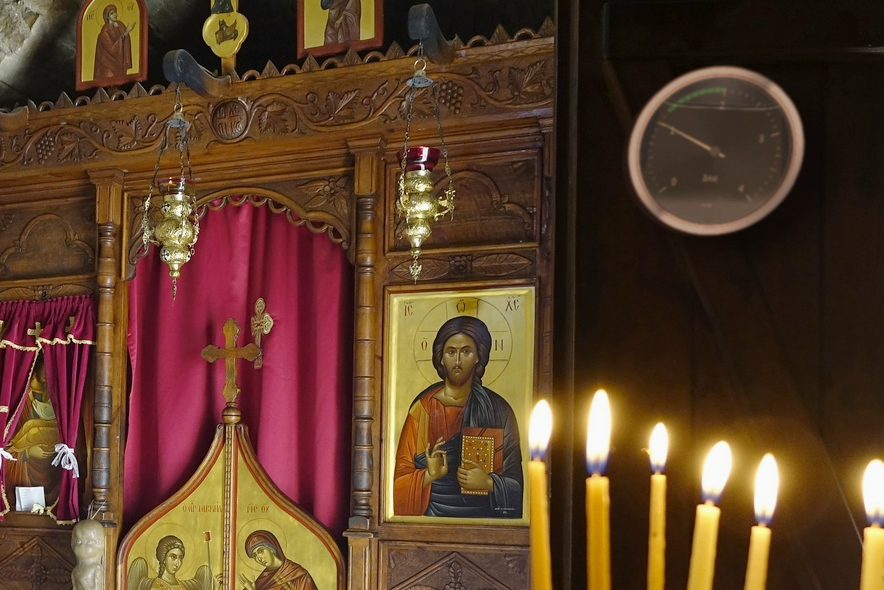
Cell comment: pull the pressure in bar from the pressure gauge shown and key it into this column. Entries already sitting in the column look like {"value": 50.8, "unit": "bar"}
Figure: {"value": 1, "unit": "bar"}
